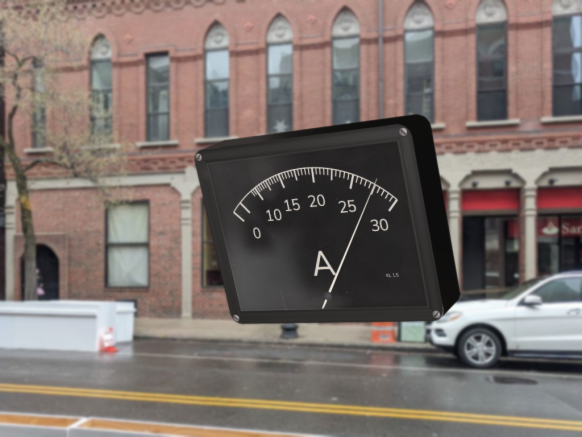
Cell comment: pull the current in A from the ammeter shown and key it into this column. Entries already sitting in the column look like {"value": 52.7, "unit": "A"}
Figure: {"value": 27.5, "unit": "A"}
